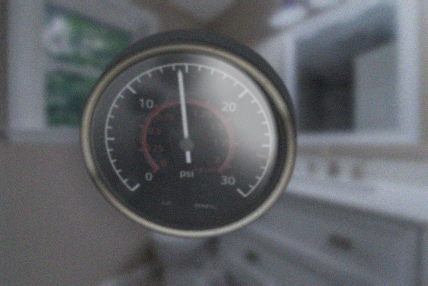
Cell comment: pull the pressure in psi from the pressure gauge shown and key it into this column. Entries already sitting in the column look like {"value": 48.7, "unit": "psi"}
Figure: {"value": 14.5, "unit": "psi"}
